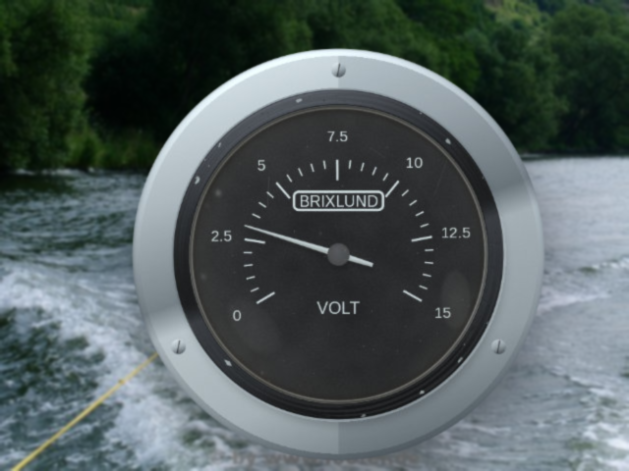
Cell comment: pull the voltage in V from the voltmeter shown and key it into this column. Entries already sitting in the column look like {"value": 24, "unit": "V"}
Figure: {"value": 3, "unit": "V"}
